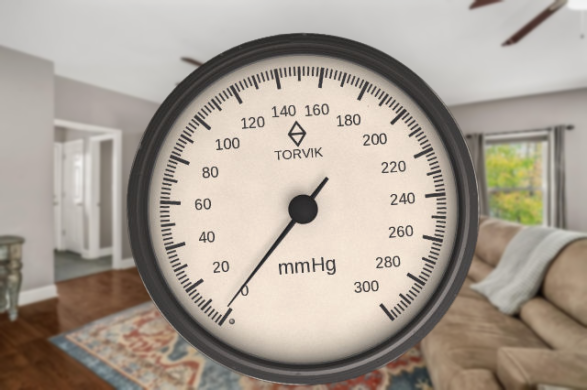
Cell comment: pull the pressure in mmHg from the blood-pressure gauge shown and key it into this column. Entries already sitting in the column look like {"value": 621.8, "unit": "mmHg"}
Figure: {"value": 2, "unit": "mmHg"}
